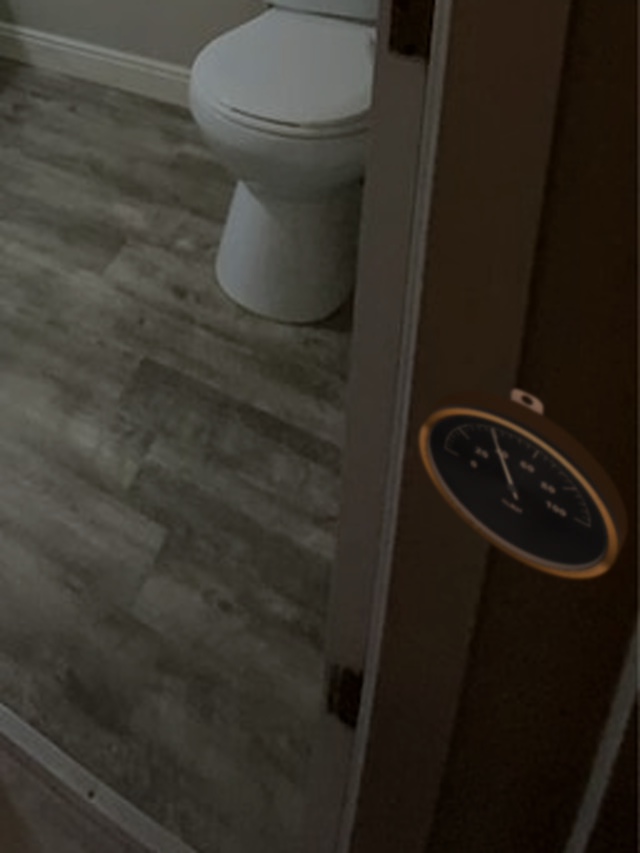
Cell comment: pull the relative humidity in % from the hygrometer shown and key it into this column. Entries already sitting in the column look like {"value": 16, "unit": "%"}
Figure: {"value": 40, "unit": "%"}
